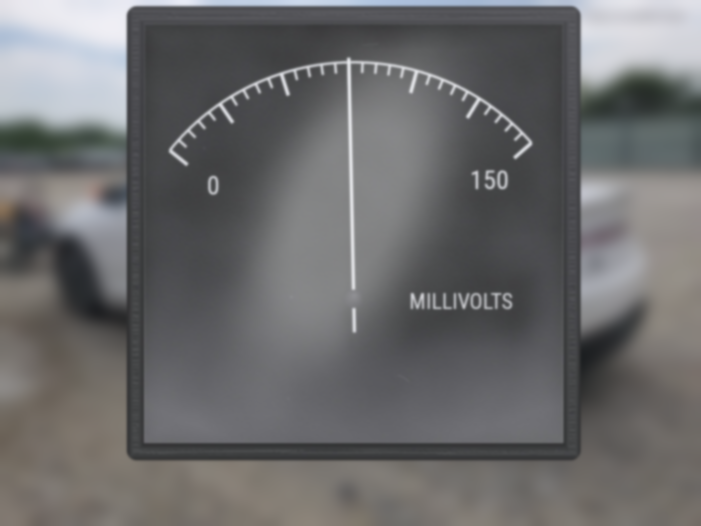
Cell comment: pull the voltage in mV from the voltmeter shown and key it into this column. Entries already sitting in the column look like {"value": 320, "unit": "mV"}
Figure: {"value": 75, "unit": "mV"}
